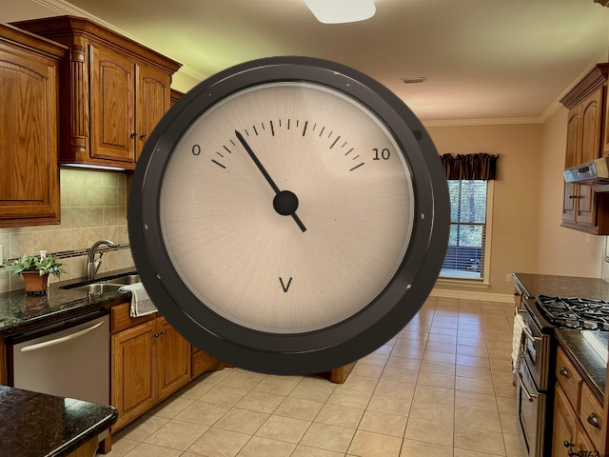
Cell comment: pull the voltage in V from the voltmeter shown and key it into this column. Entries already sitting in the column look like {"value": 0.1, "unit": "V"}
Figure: {"value": 2, "unit": "V"}
